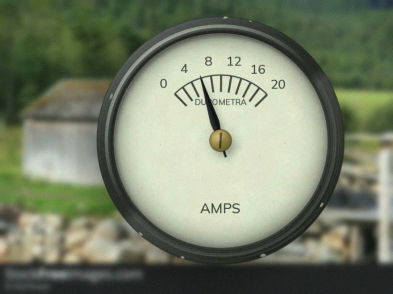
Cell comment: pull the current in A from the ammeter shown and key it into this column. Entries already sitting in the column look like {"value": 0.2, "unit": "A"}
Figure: {"value": 6, "unit": "A"}
